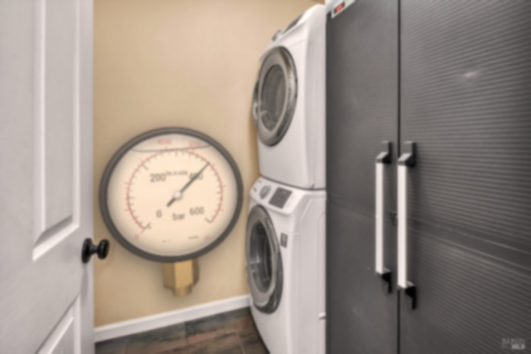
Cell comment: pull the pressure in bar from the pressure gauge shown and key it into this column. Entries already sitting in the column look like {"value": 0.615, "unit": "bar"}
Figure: {"value": 400, "unit": "bar"}
